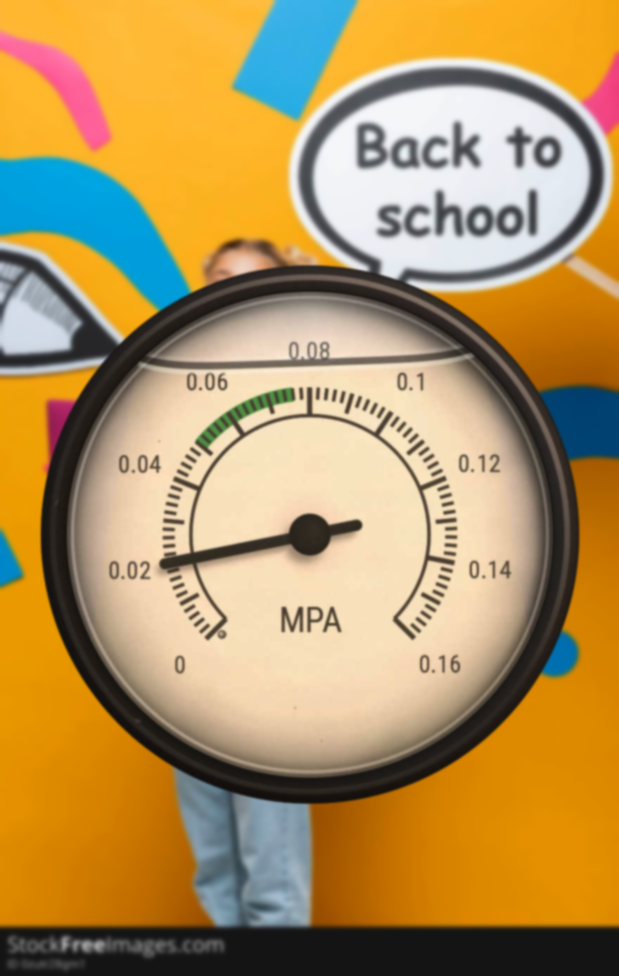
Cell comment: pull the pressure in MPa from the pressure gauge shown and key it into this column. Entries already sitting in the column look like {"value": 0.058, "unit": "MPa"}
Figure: {"value": 0.02, "unit": "MPa"}
